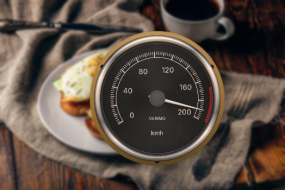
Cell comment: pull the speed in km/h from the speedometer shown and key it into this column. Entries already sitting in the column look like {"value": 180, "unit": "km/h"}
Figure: {"value": 190, "unit": "km/h"}
